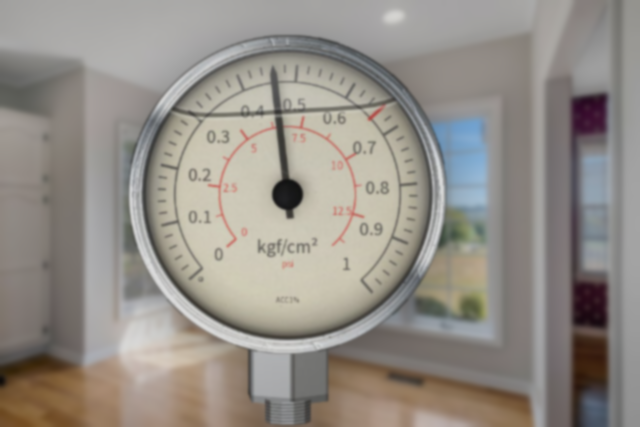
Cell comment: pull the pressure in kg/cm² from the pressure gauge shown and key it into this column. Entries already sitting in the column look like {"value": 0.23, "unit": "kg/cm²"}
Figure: {"value": 0.46, "unit": "kg/cm²"}
